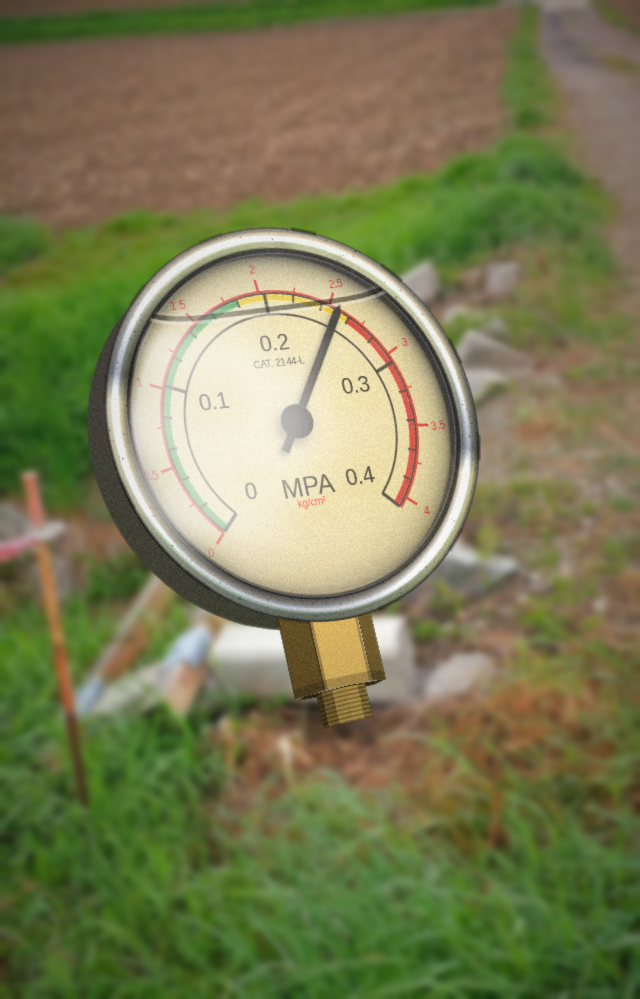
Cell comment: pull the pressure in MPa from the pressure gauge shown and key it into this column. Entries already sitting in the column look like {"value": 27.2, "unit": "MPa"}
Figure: {"value": 0.25, "unit": "MPa"}
